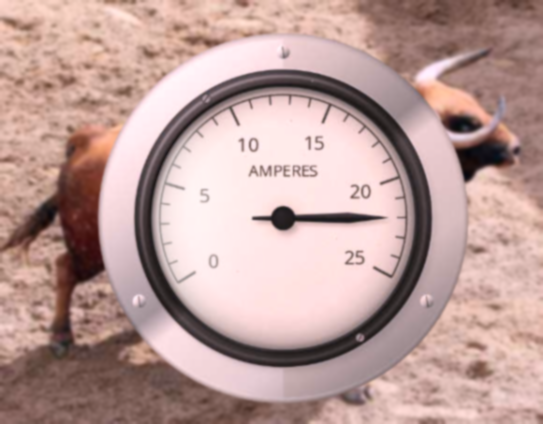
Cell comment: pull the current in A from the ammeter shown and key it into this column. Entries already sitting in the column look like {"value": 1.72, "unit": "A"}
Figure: {"value": 22, "unit": "A"}
